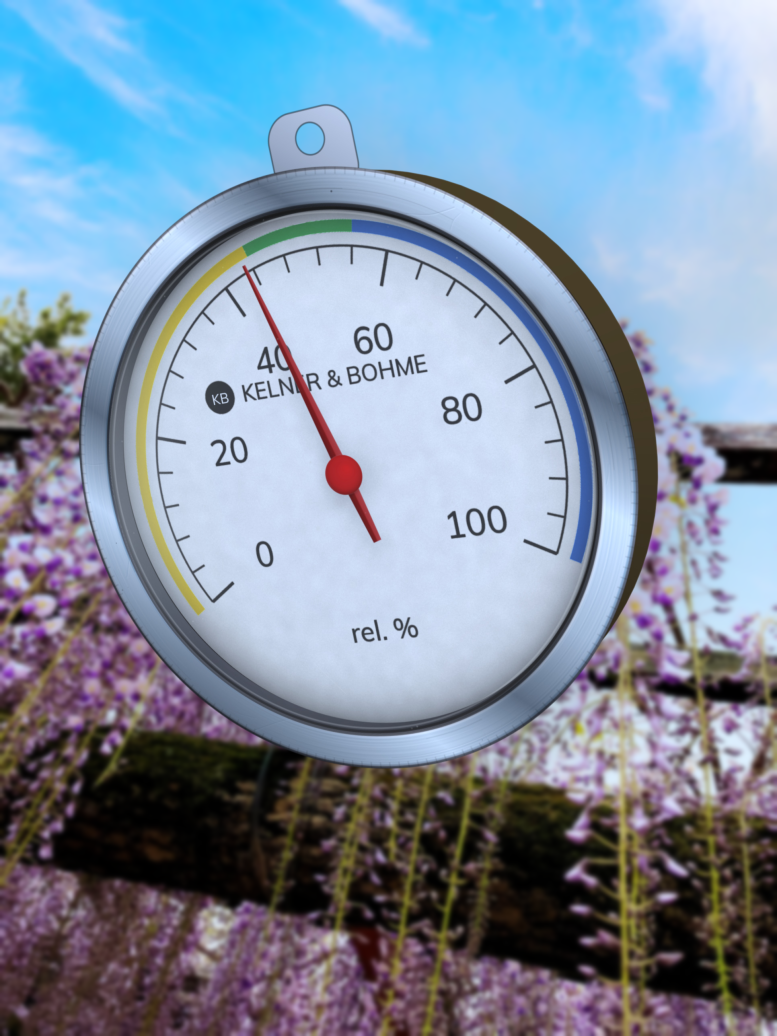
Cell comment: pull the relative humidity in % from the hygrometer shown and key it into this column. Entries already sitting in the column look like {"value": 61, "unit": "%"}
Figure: {"value": 44, "unit": "%"}
